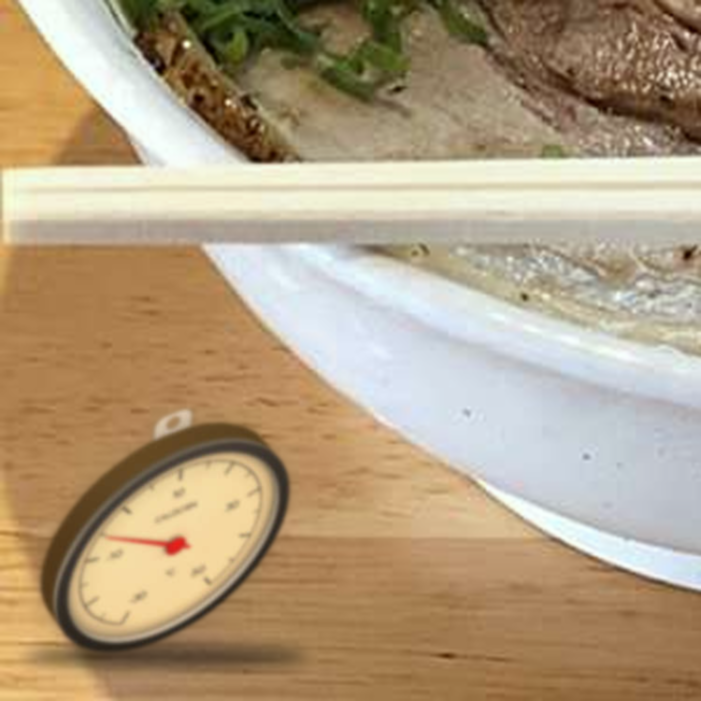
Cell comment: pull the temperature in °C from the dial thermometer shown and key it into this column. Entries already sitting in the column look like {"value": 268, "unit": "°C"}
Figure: {"value": -5, "unit": "°C"}
